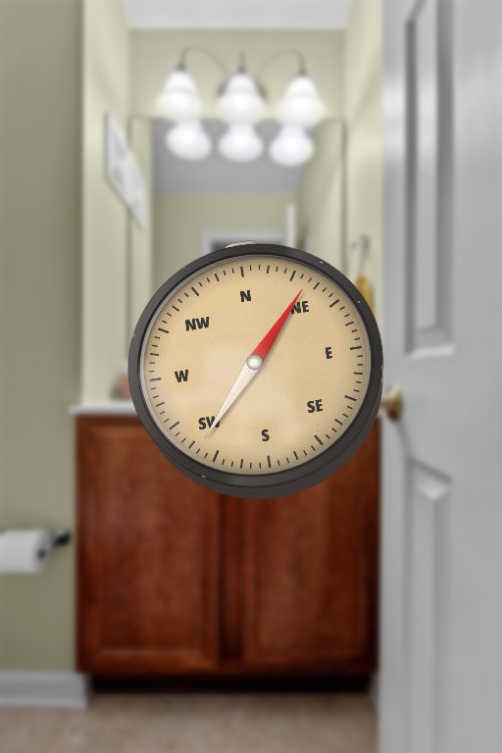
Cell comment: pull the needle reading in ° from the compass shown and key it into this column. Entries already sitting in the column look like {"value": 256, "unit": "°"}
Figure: {"value": 40, "unit": "°"}
